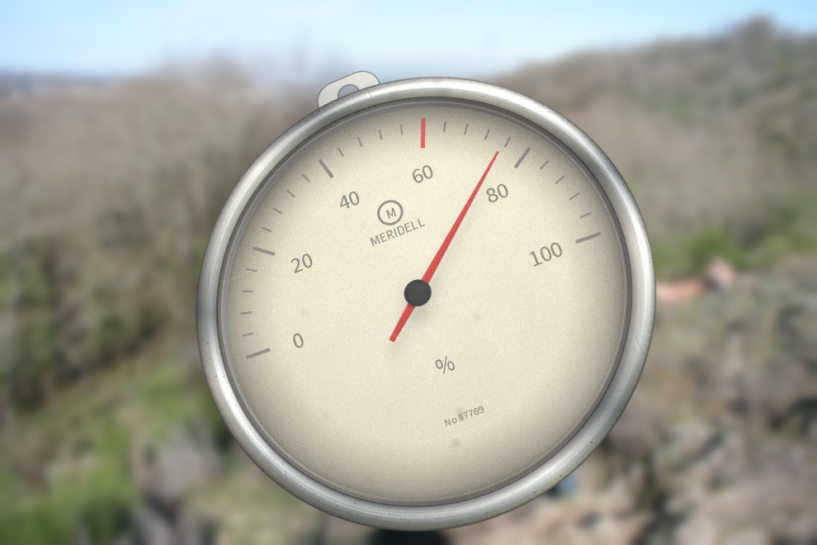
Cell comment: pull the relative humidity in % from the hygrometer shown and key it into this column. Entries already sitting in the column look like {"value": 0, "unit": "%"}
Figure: {"value": 76, "unit": "%"}
